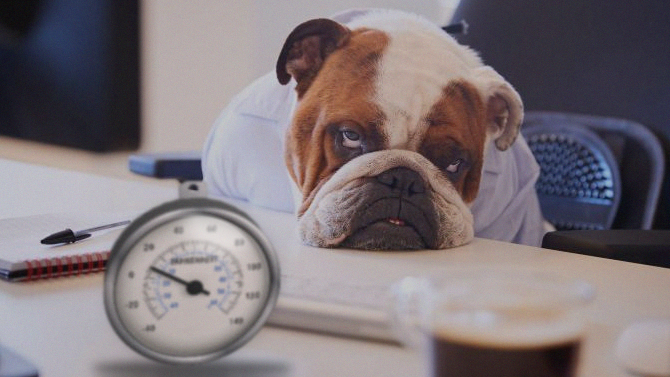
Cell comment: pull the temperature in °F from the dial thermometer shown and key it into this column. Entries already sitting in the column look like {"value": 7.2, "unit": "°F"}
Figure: {"value": 10, "unit": "°F"}
